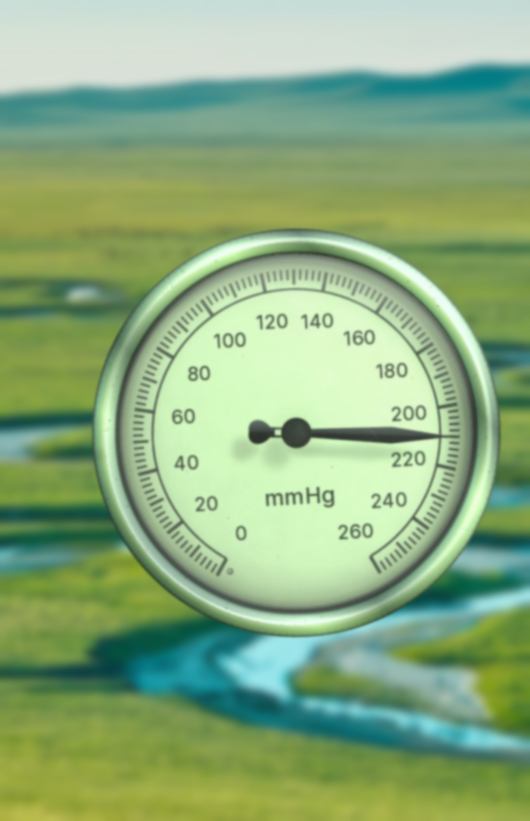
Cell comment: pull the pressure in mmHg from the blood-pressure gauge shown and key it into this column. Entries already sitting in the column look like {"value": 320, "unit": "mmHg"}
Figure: {"value": 210, "unit": "mmHg"}
